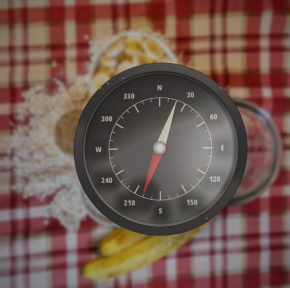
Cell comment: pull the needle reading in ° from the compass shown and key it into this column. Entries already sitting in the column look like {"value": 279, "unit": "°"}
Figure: {"value": 200, "unit": "°"}
